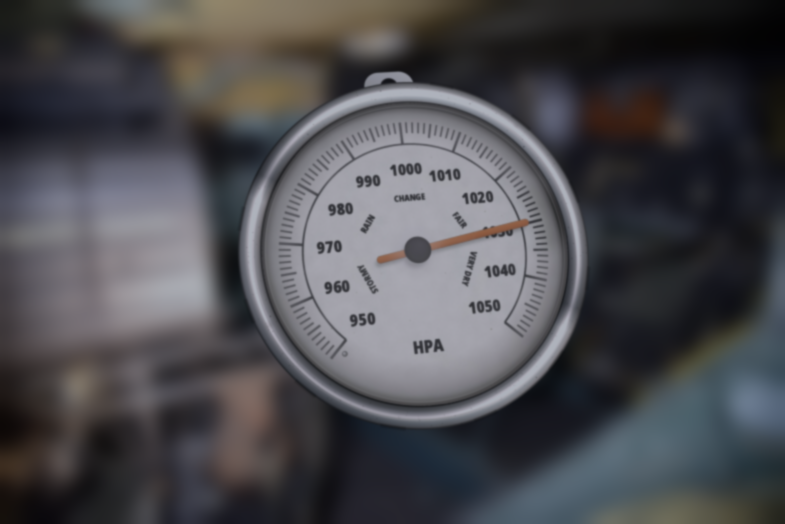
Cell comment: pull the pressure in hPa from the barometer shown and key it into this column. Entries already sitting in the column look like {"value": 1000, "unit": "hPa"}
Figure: {"value": 1030, "unit": "hPa"}
